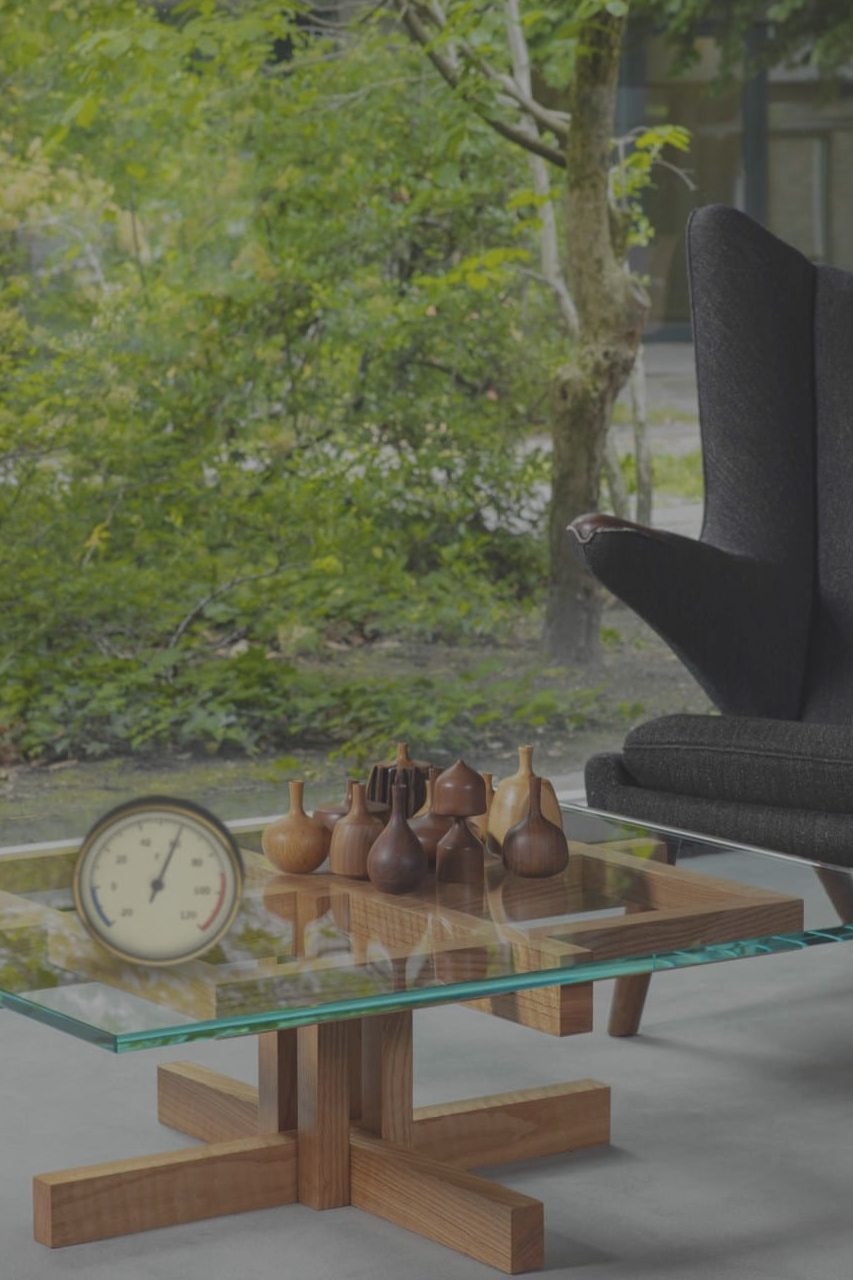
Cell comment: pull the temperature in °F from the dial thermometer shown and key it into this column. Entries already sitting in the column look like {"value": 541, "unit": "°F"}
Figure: {"value": 60, "unit": "°F"}
